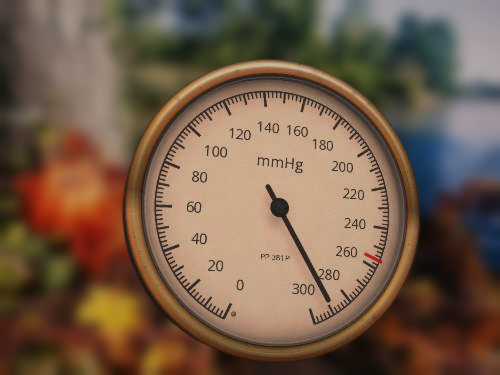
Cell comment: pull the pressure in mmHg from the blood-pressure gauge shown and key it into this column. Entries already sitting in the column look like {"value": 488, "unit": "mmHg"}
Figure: {"value": 290, "unit": "mmHg"}
